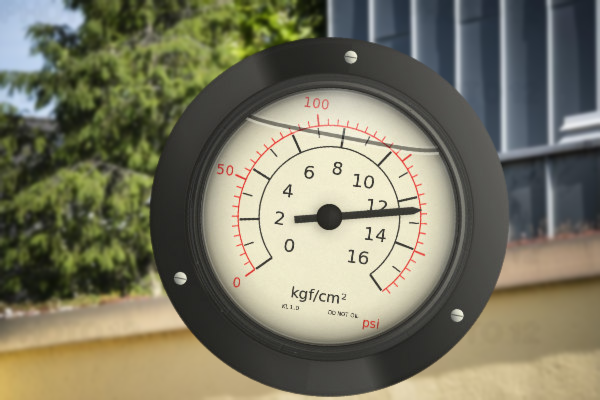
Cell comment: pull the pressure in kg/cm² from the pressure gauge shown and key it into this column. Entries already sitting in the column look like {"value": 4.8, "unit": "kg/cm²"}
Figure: {"value": 12.5, "unit": "kg/cm²"}
